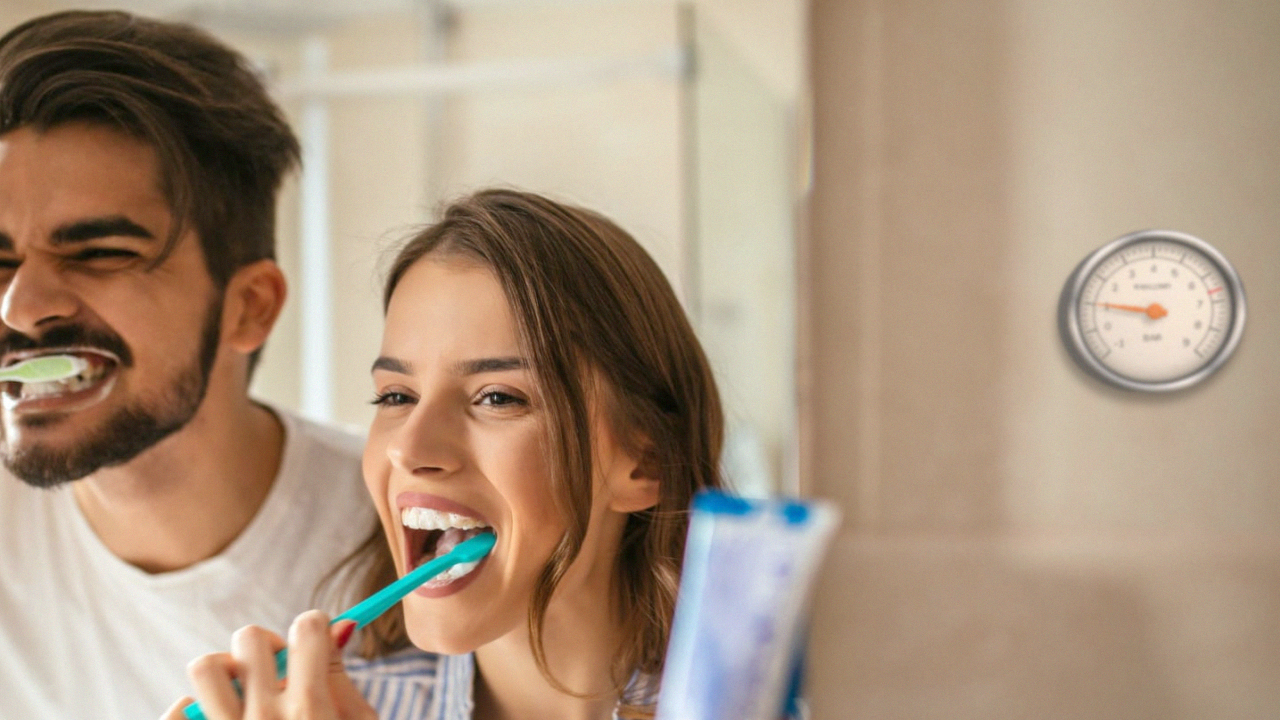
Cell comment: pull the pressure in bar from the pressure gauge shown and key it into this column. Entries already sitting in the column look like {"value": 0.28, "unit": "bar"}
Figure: {"value": 1, "unit": "bar"}
